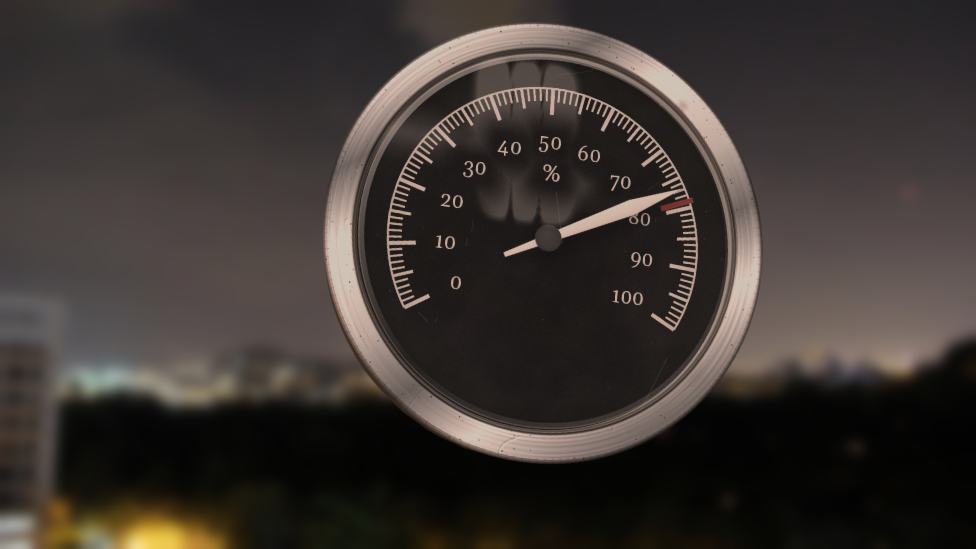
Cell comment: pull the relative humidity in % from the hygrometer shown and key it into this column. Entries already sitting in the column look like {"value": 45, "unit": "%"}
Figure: {"value": 77, "unit": "%"}
